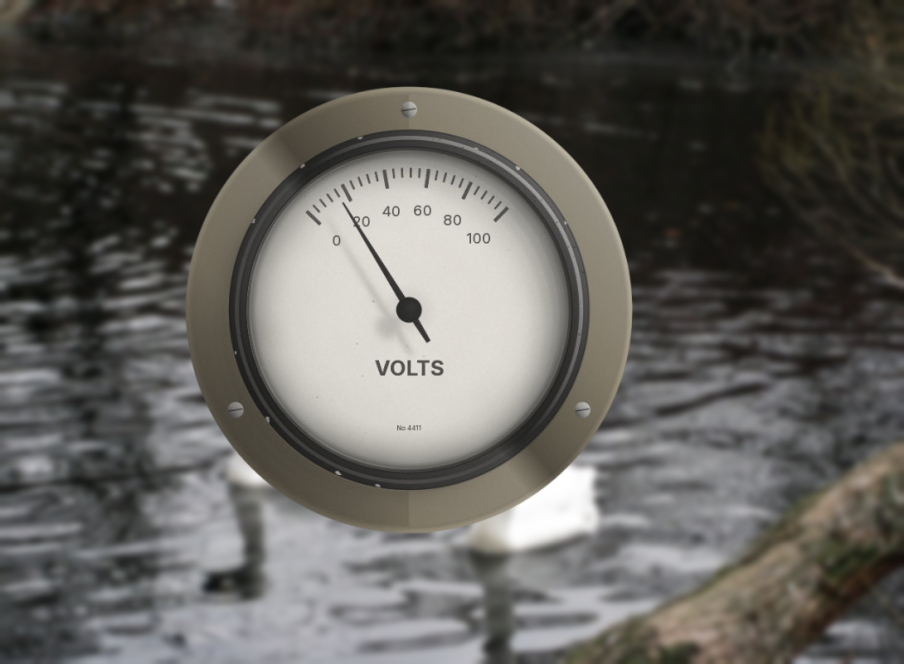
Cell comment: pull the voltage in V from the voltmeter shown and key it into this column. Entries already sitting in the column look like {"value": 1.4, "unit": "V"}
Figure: {"value": 16, "unit": "V"}
